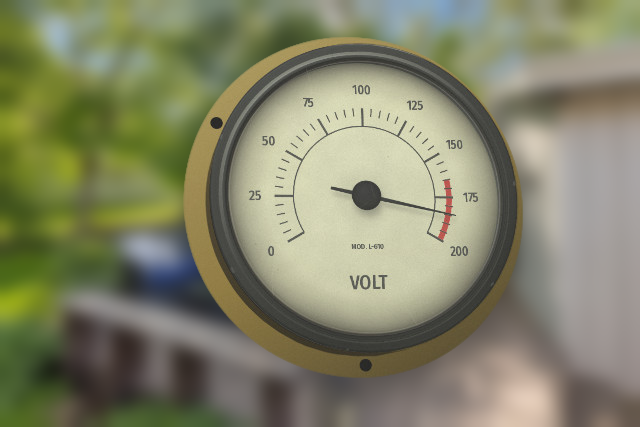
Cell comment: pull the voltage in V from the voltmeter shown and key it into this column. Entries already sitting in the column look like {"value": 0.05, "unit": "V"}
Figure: {"value": 185, "unit": "V"}
